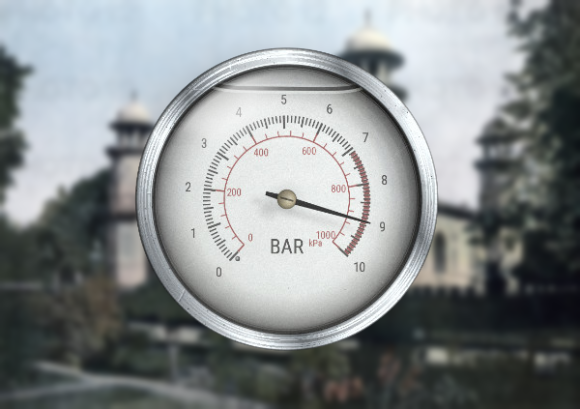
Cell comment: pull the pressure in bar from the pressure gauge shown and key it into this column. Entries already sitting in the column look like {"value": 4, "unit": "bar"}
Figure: {"value": 9, "unit": "bar"}
